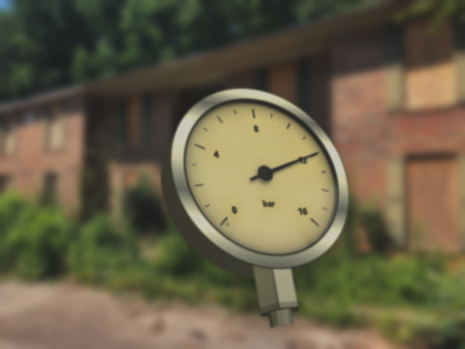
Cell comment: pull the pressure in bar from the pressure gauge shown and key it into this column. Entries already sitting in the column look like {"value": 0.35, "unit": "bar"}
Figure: {"value": 12, "unit": "bar"}
